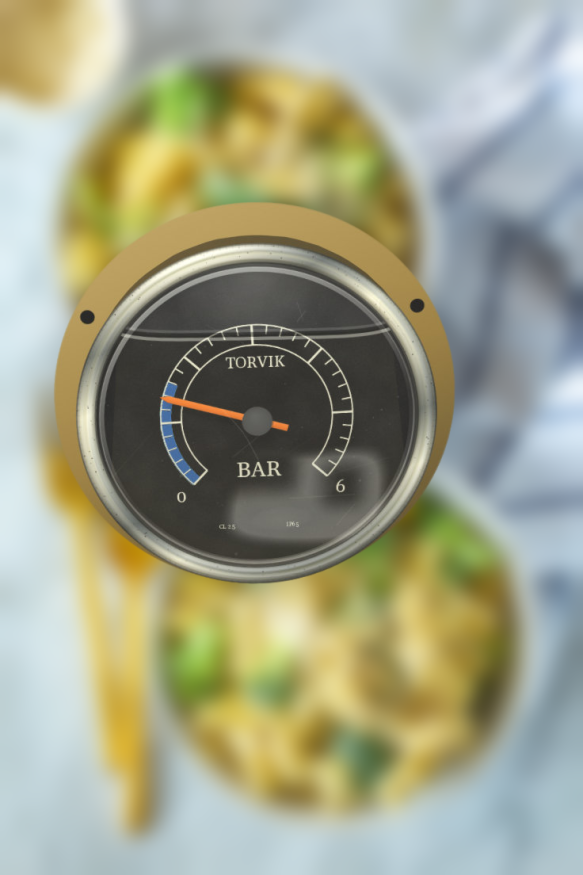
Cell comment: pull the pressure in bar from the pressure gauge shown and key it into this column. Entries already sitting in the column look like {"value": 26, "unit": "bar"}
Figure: {"value": 1.4, "unit": "bar"}
